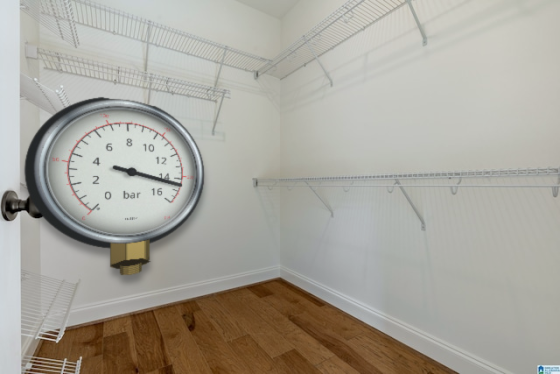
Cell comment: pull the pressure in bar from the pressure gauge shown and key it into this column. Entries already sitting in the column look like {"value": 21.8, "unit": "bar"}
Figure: {"value": 14.5, "unit": "bar"}
